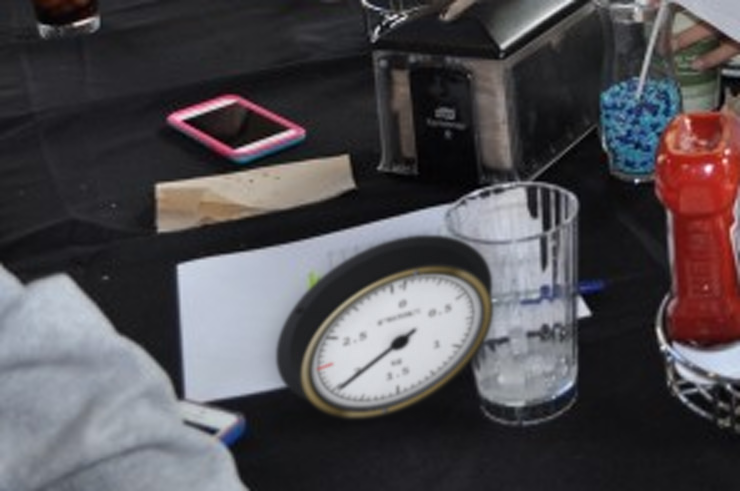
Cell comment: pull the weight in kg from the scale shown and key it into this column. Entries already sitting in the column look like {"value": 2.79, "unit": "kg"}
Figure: {"value": 2, "unit": "kg"}
